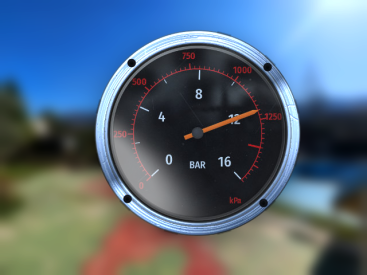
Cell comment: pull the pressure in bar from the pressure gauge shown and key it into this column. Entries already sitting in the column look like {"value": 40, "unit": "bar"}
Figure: {"value": 12, "unit": "bar"}
